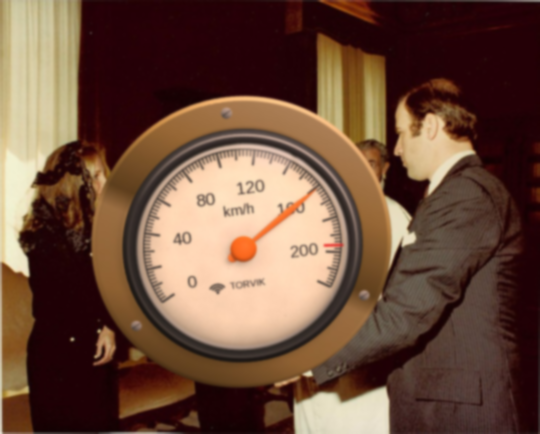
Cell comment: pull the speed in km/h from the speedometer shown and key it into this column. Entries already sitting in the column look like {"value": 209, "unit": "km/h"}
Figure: {"value": 160, "unit": "km/h"}
